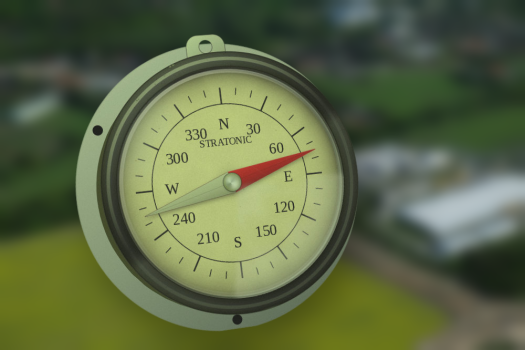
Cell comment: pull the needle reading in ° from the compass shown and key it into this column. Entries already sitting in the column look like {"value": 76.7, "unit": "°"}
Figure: {"value": 75, "unit": "°"}
